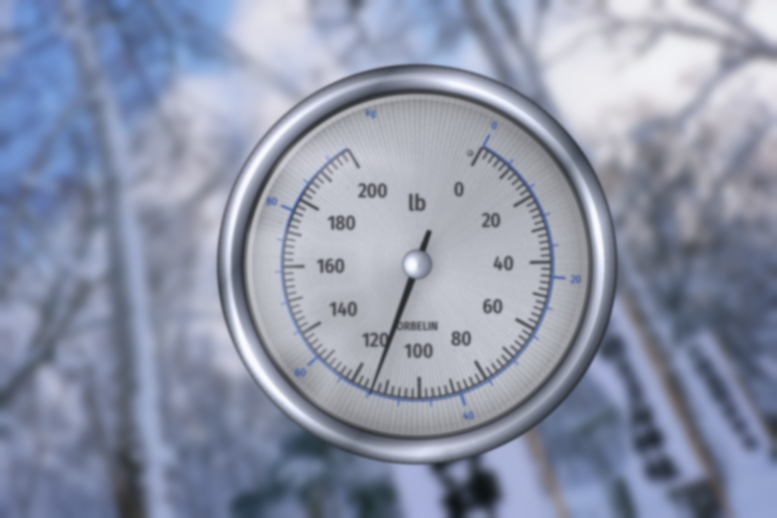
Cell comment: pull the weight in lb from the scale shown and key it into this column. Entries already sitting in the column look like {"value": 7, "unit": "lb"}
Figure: {"value": 114, "unit": "lb"}
